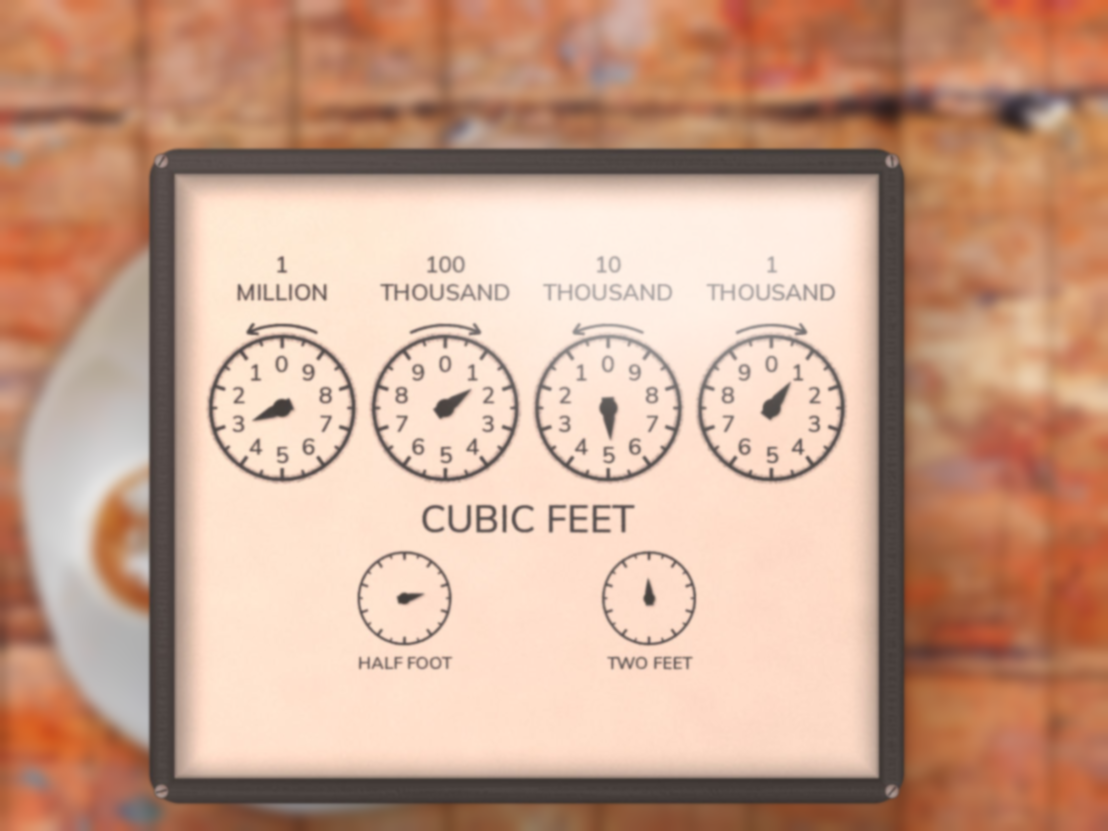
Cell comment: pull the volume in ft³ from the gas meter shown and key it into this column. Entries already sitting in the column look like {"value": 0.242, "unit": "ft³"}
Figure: {"value": 315100, "unit": "ft³"}
